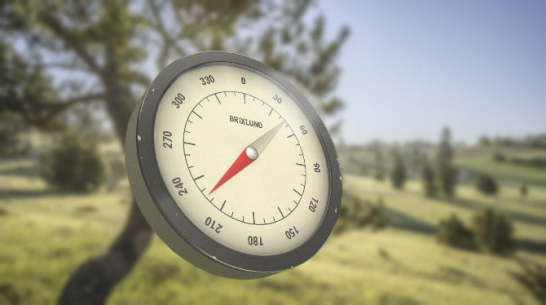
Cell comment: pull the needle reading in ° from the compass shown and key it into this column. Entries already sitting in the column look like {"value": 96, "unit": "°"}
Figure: {"value": 225, "unit": "°"}
